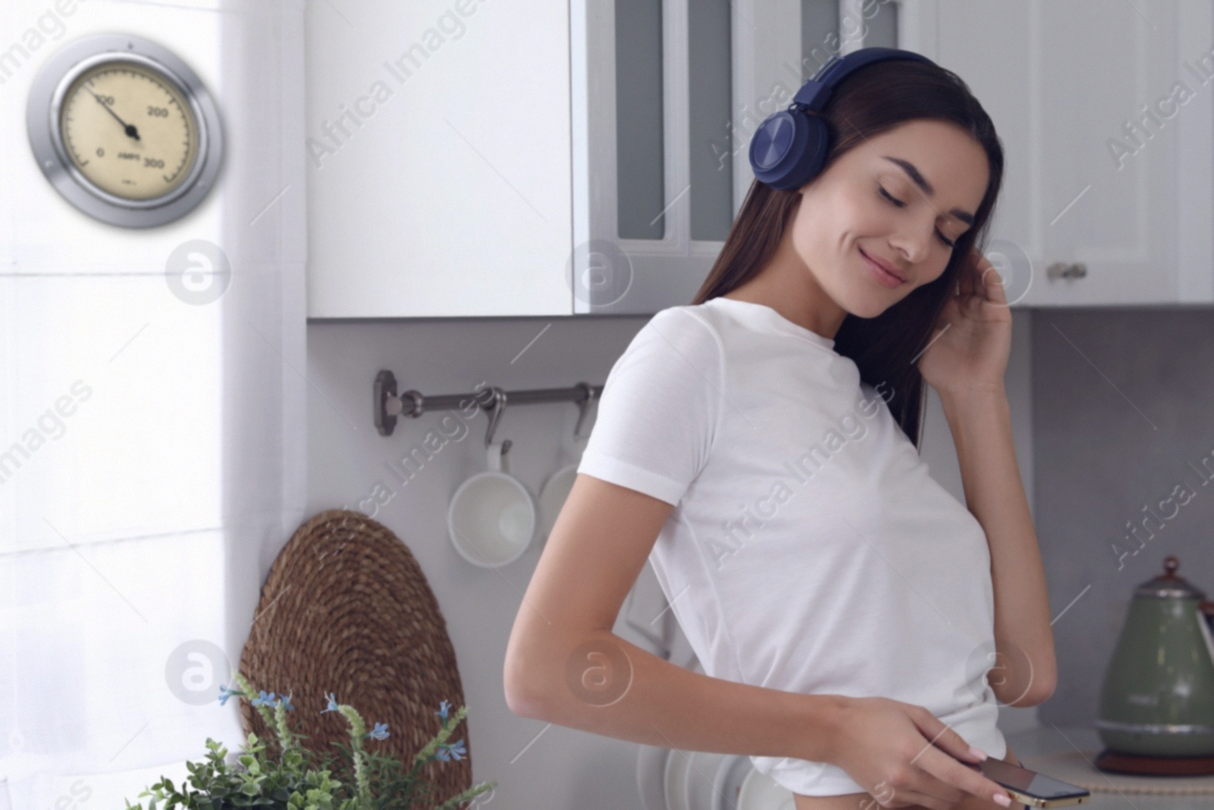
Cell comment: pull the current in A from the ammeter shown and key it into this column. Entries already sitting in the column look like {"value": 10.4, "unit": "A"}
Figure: {"value": 90, "unit": "A"}
